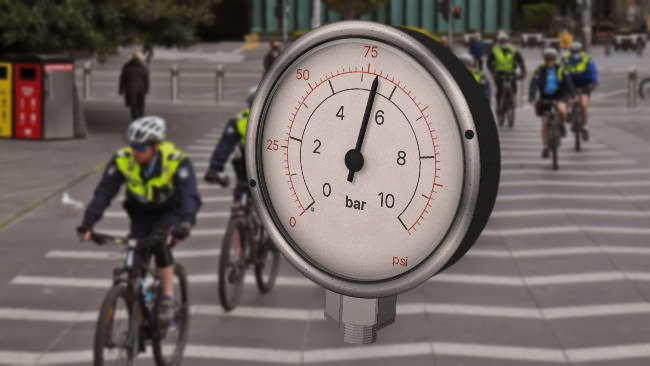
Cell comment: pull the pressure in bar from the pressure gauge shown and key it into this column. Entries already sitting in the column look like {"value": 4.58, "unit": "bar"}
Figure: {"value": 5.5, "unit": "bar"}
